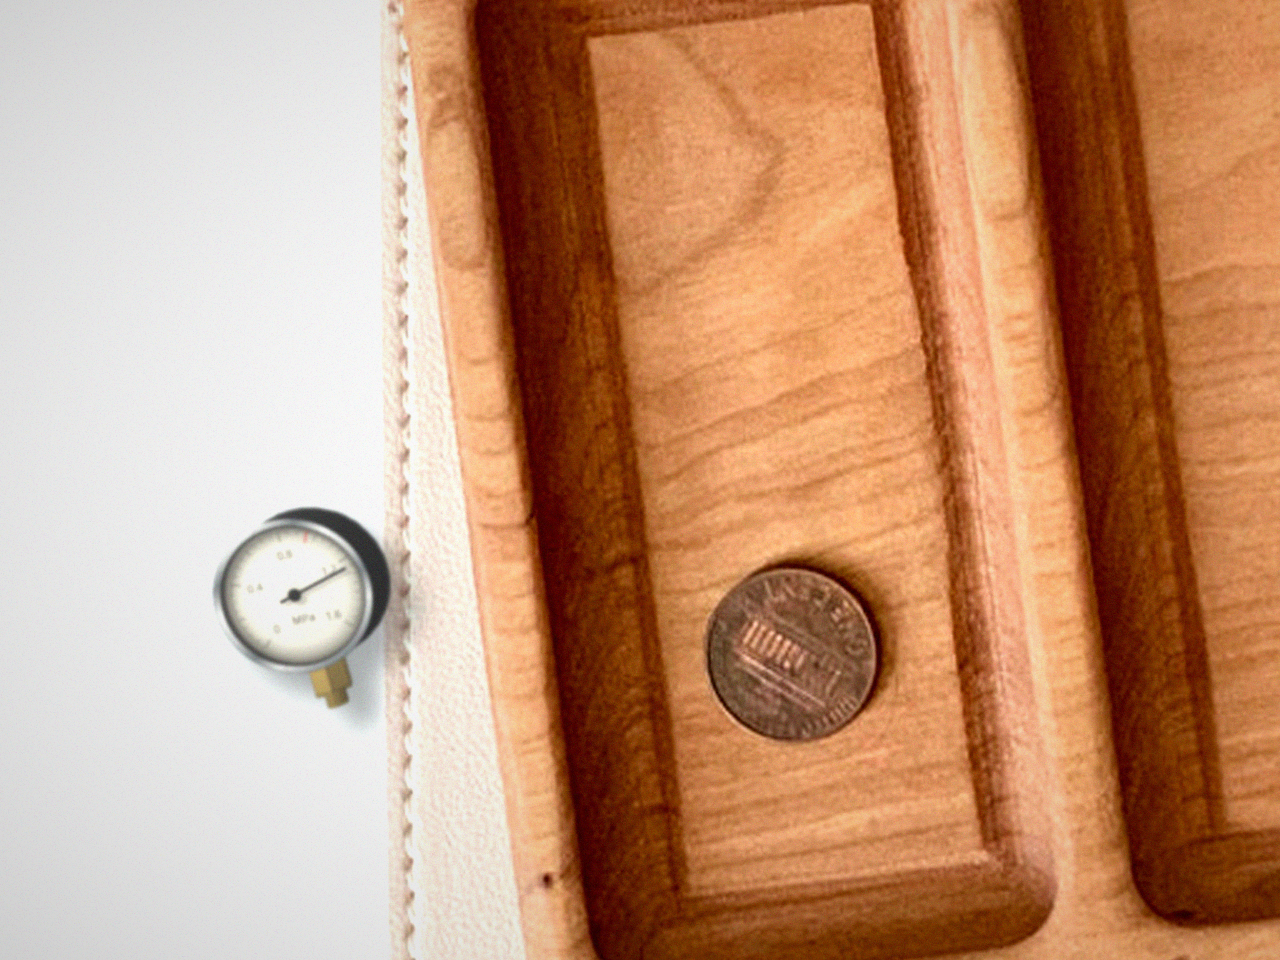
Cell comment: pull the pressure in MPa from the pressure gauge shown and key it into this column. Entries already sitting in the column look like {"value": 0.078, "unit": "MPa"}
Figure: {"value": 1.25, "unit": "MPa"}
